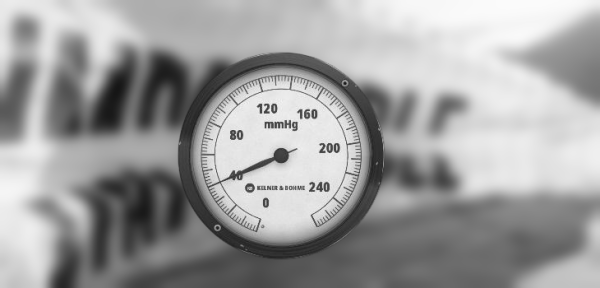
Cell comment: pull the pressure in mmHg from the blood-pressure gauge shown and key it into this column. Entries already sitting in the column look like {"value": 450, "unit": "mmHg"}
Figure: {"value": 40, "unit": "mmHg"}
